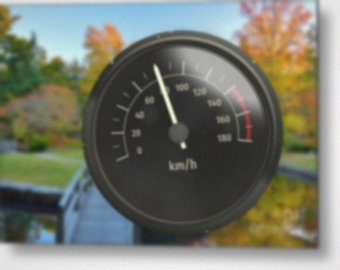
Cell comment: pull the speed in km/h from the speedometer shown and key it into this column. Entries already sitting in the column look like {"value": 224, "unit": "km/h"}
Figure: {"value": 80, "unit": "km/h"}
